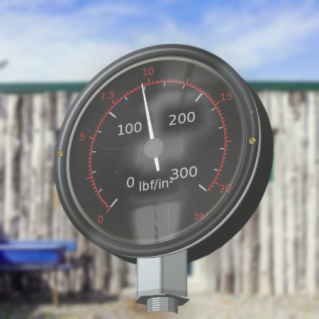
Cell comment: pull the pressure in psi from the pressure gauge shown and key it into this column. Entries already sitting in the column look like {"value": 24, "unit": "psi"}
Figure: {"value": 140, "unit": "psi"}
